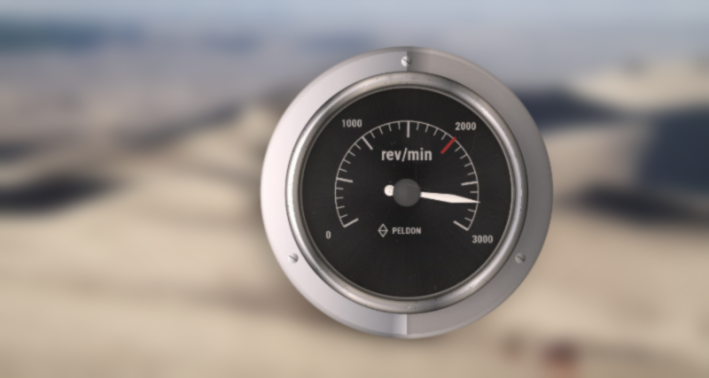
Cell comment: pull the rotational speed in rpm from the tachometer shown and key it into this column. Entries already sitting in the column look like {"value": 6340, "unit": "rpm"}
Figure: {"value": 2700, "unit": "rpm"}
